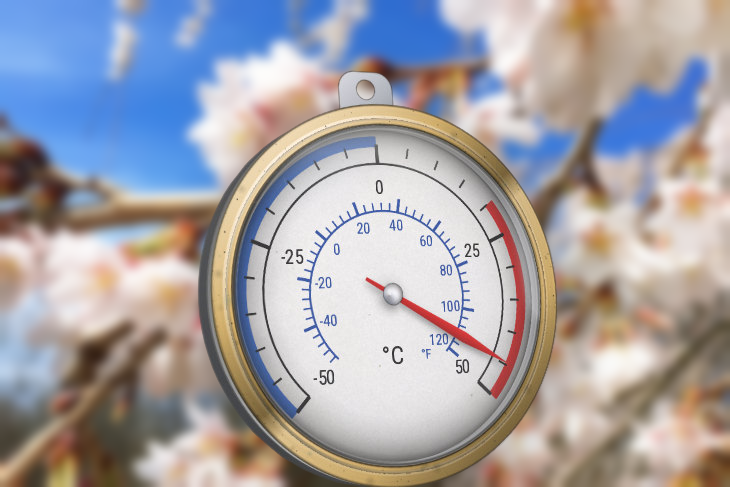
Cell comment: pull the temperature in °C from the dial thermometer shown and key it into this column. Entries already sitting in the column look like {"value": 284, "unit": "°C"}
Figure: {"value": 45, "unit": "°C"}
